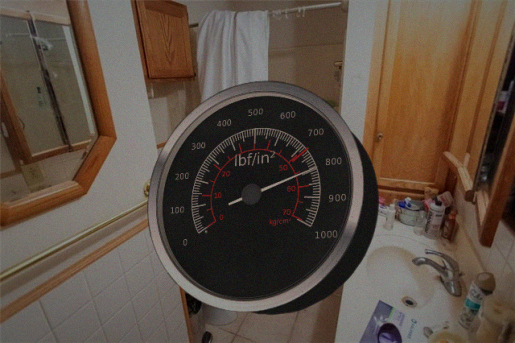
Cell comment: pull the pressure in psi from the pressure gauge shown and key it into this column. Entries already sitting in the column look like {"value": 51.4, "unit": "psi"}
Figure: {"value": 800, "unit": "psi"}
